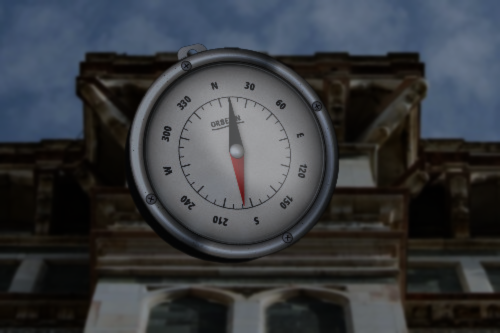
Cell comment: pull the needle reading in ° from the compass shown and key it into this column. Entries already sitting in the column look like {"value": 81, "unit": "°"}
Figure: {"value": 190, "unit": "°"}
